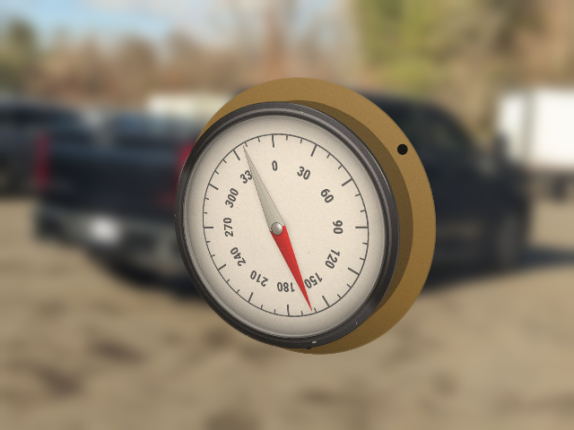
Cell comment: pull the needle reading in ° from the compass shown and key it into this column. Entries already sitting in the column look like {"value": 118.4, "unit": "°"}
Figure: {"value": 160, "unit": "°"}
